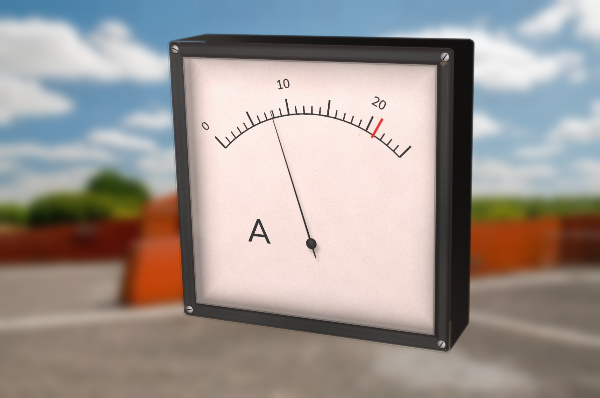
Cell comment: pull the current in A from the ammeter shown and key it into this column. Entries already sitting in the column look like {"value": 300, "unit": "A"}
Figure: {"value": 8, "unit": "A"}
